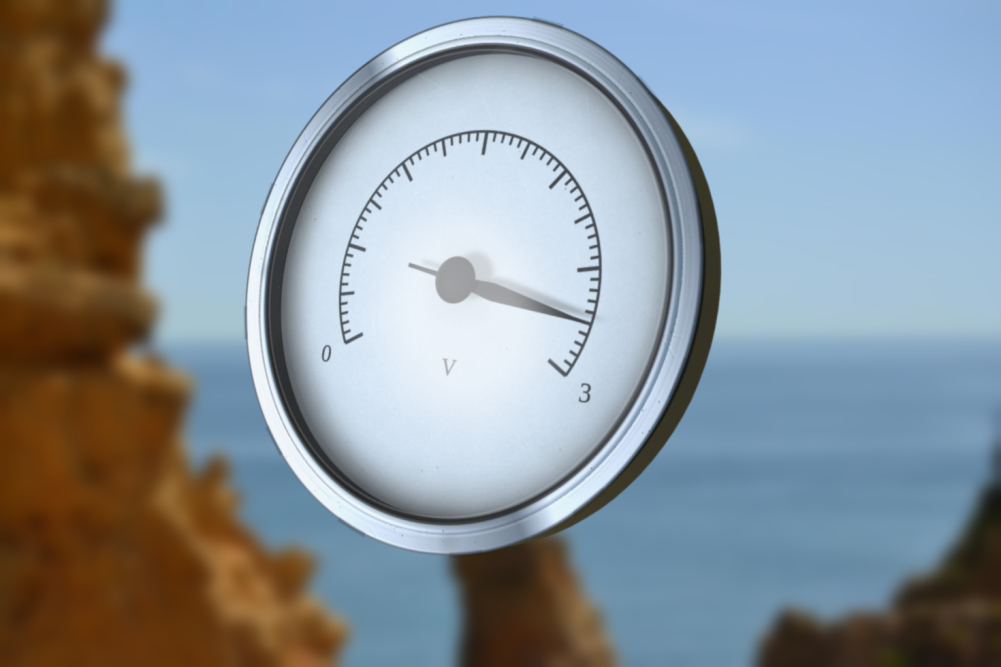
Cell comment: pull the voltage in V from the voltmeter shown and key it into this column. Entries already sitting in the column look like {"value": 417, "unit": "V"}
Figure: {"value": 2.75, "unit": "V"}
